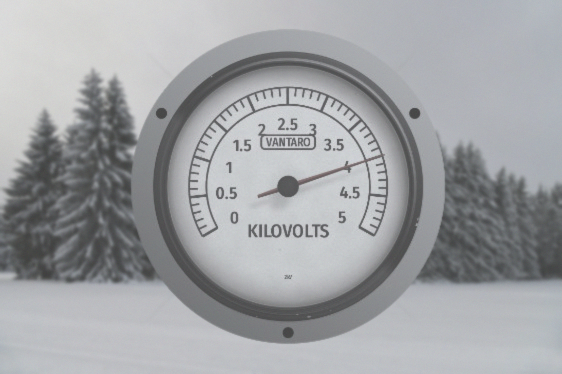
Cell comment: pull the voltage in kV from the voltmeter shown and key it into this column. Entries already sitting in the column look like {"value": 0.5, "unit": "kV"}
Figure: {"value": 4, "unit": "kV"}
